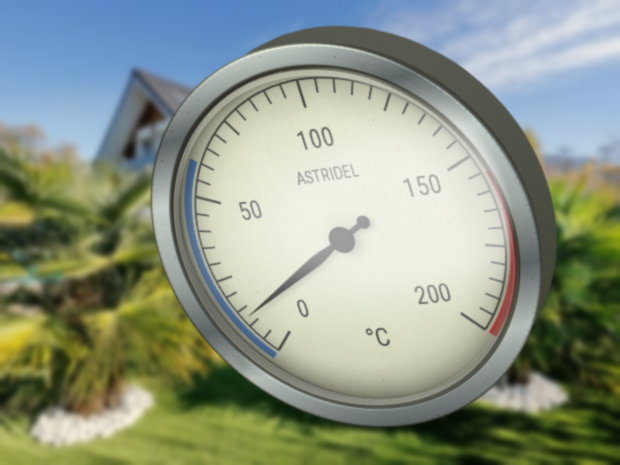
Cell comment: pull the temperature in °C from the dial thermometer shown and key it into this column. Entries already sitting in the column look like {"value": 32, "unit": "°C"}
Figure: {"value": 12.5, "unit": "°C"}
